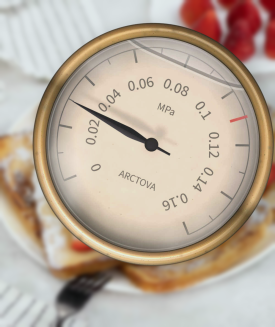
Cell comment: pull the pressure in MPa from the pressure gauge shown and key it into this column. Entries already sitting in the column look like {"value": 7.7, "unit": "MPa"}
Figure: {"value": 0.03, "unit": "MPa"}
